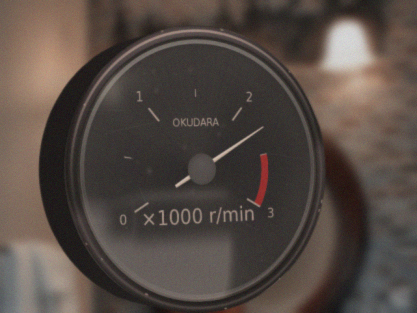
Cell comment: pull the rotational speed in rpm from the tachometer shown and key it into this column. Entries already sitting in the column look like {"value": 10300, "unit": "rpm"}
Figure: {"value": 2250, "unit": "rpm"}
